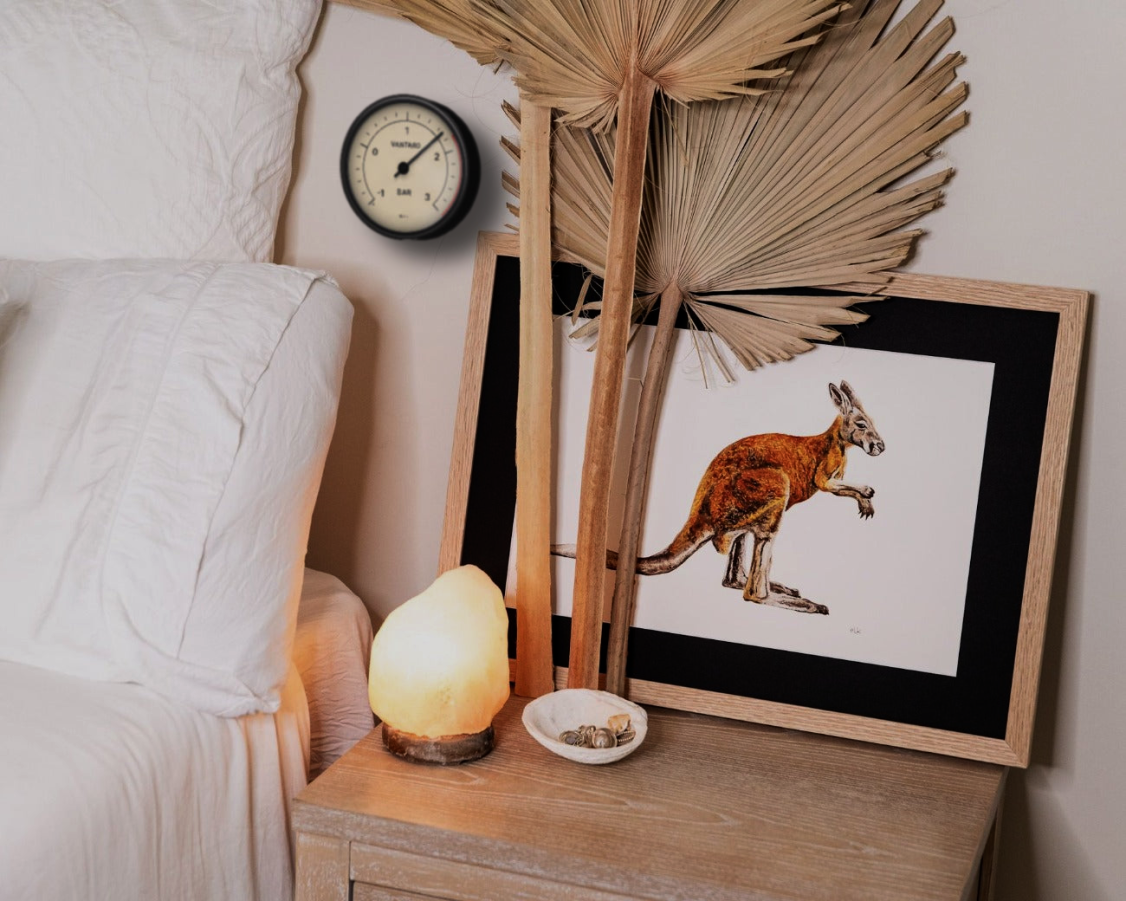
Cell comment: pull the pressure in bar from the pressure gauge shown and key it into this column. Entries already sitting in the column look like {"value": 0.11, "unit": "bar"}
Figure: {"value": 1.7, "unit": "bar"}
